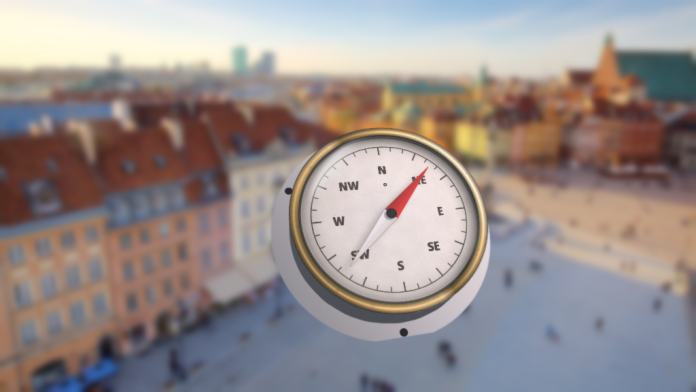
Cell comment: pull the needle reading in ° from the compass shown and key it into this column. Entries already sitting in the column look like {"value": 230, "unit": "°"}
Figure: {"value": 45, "unit": "°"}
